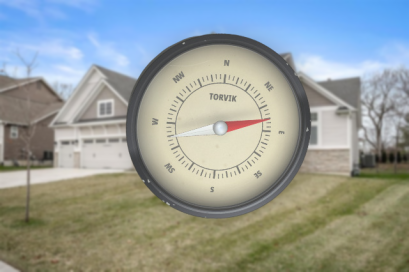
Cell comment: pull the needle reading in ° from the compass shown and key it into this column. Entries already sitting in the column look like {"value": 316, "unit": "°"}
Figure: {"value": 75, "unit": "°"}
